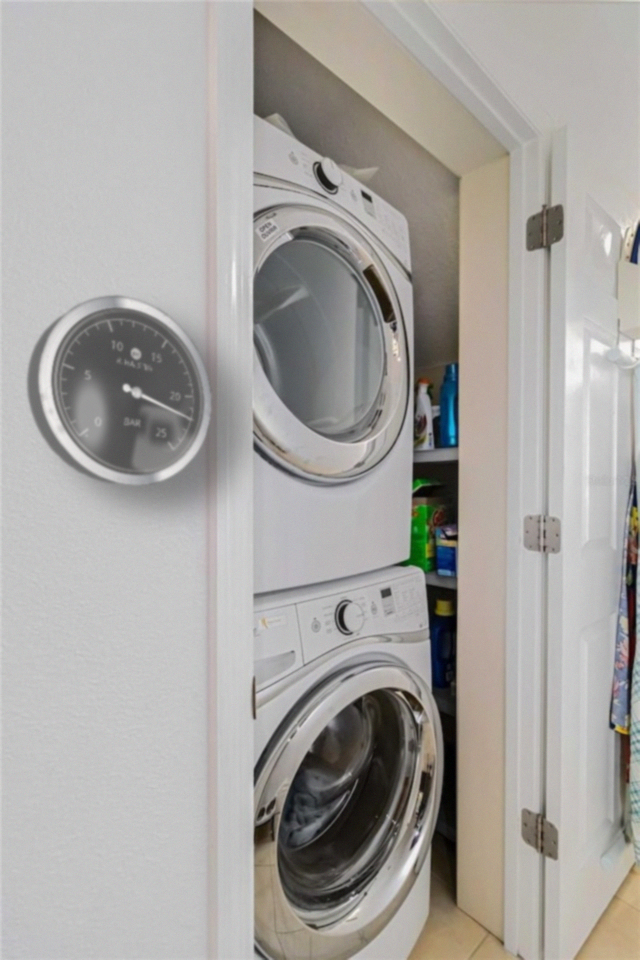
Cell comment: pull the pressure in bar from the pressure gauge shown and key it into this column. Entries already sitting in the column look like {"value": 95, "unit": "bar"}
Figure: {"value": 22, "unit": "bar"}
